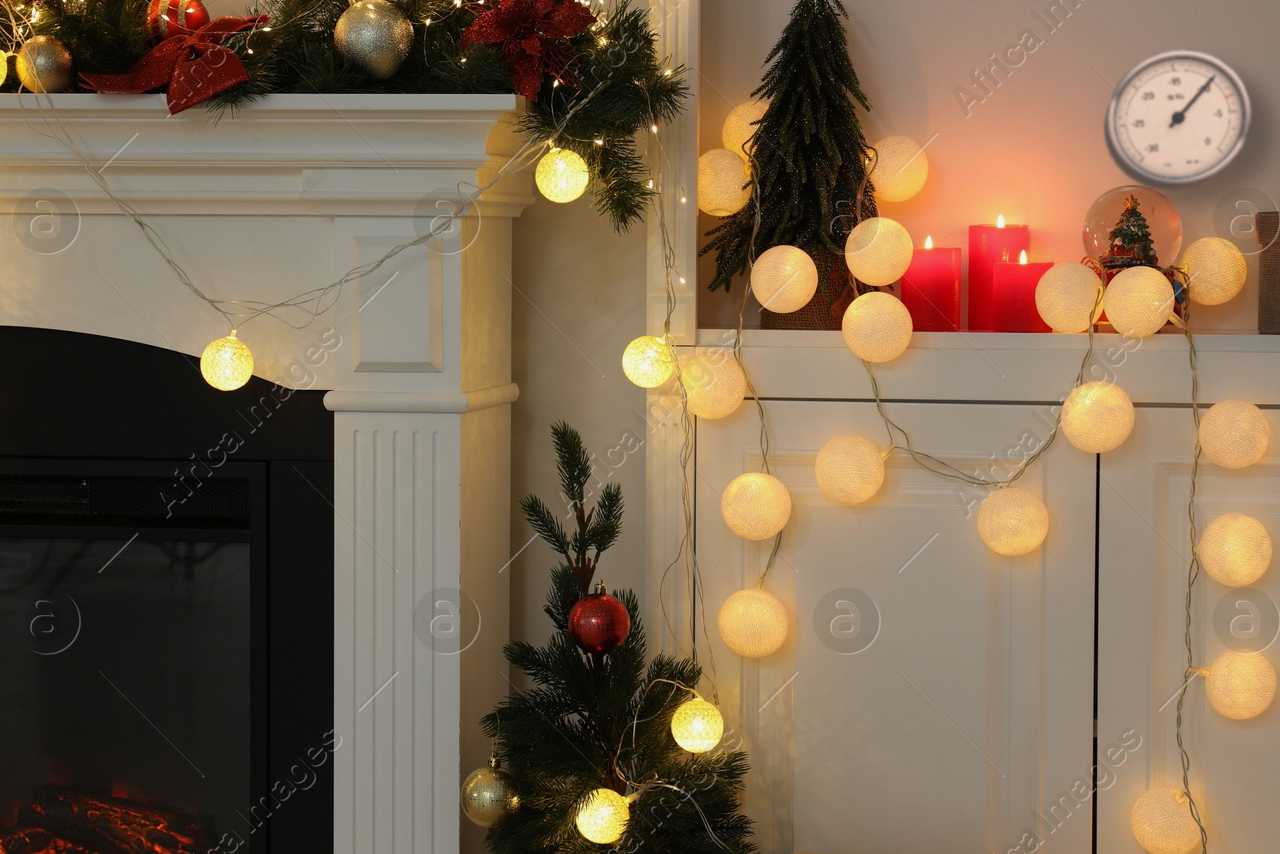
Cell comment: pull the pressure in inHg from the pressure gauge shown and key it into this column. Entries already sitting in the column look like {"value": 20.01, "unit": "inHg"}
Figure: {"value": -10, "unit": "inHg"}
